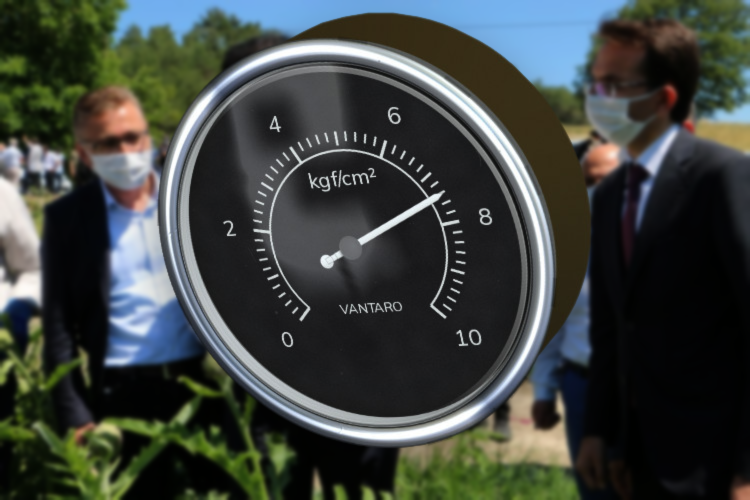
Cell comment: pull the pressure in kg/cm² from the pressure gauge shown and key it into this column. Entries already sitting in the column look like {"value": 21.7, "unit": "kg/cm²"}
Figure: {"value": 7.4, "unit": "kg/cm²"}
